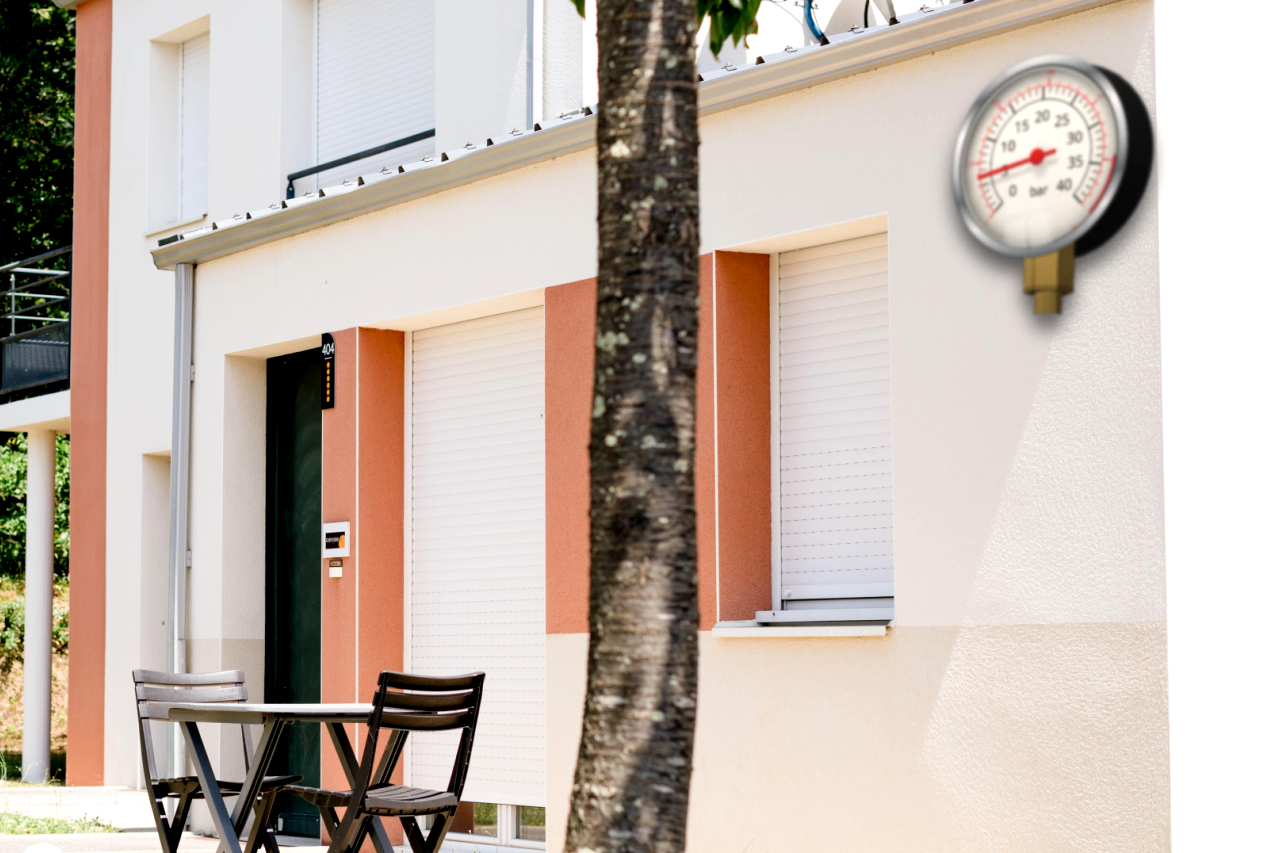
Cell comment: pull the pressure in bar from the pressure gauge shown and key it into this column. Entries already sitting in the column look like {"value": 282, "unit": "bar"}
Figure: {"value": 5, "unit": "bar"}
